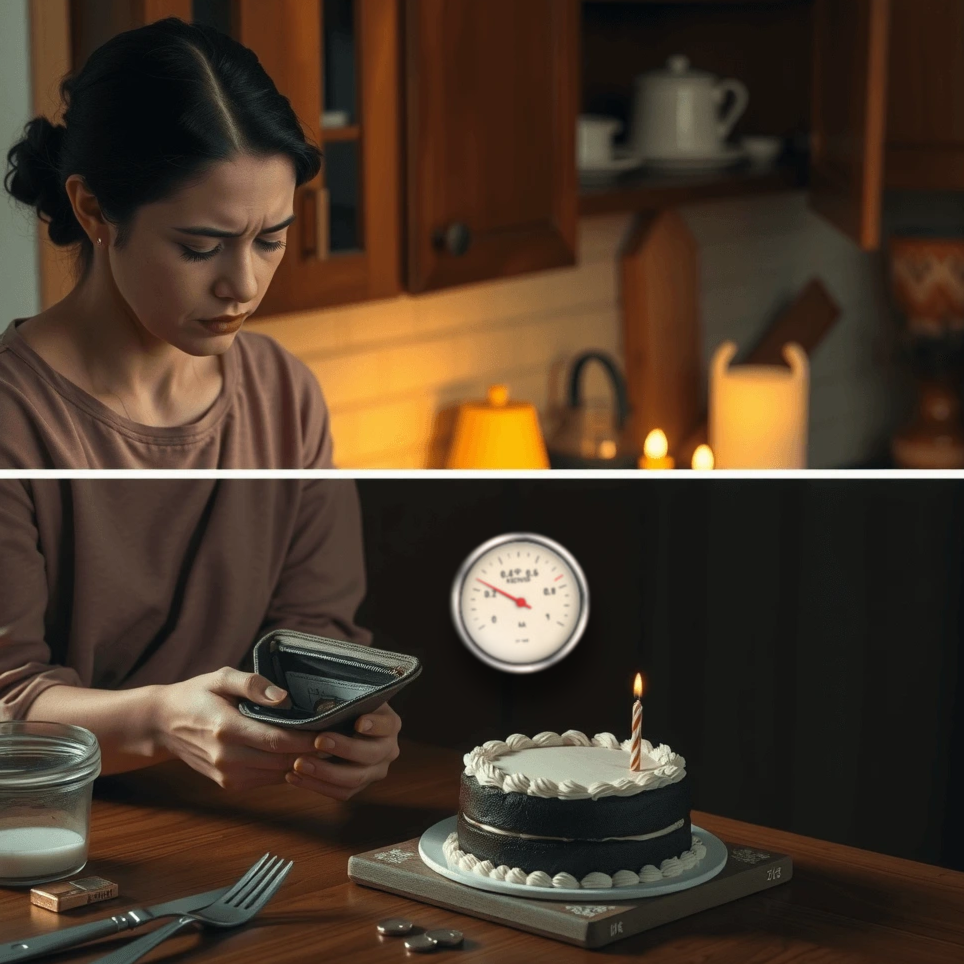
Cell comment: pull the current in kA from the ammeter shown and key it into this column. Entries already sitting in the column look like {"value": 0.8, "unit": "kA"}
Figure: {"value": 0.25, "unit": "kA"}
